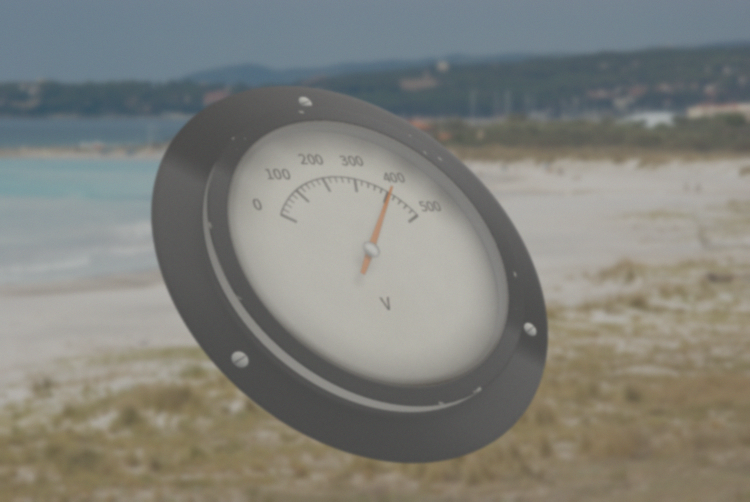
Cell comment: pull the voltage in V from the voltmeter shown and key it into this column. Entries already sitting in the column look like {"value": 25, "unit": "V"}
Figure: {"value": 400, "unit": "V"}
